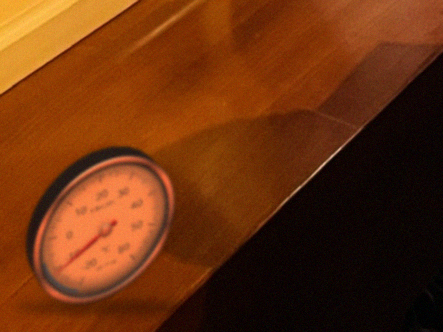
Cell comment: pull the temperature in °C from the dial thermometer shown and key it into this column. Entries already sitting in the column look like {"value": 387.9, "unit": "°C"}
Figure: {"value": -10, "unit": "°C"}
